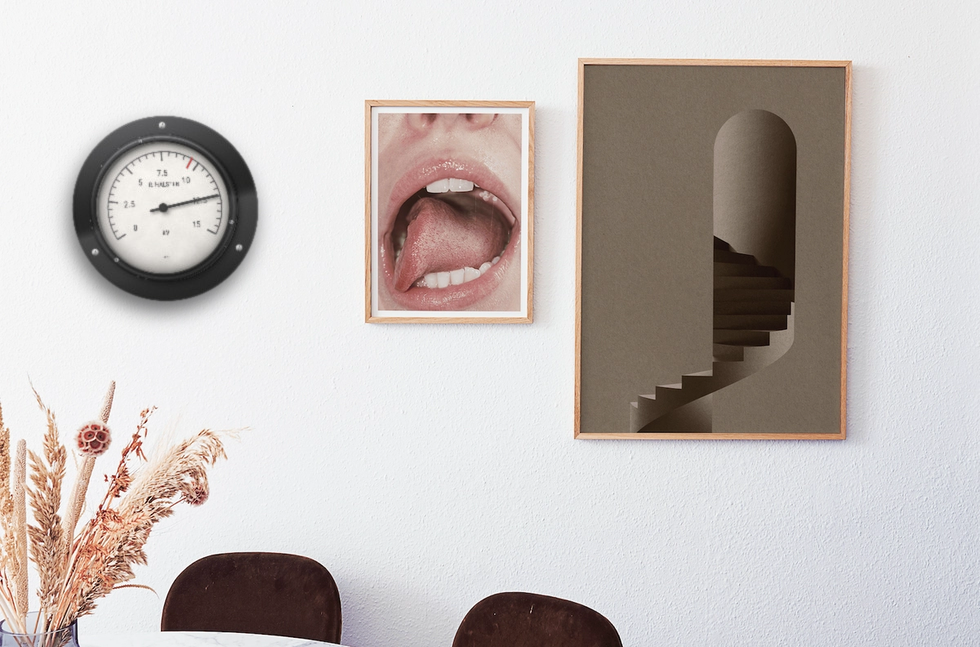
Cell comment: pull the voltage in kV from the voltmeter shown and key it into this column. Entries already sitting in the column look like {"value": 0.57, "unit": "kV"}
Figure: {"value": 12.5, "unit": "kV"}
